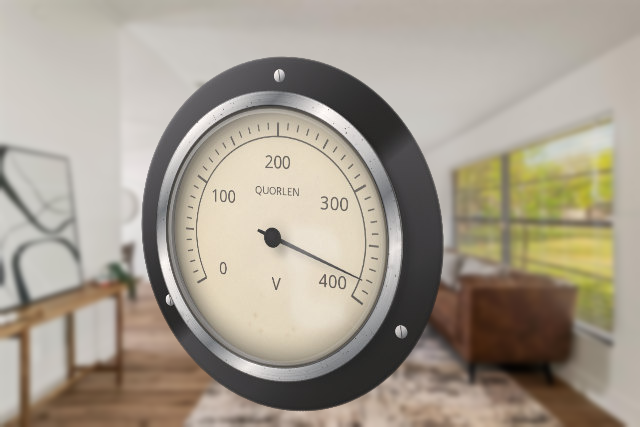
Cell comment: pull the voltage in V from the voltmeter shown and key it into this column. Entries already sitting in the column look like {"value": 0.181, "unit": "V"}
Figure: {"value": 380, "unit": "V"}
